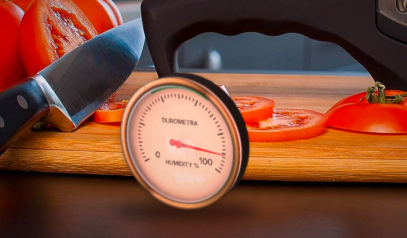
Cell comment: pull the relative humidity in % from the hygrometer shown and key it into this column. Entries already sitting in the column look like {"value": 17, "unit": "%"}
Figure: {"value": 90, "unit": "%"}
